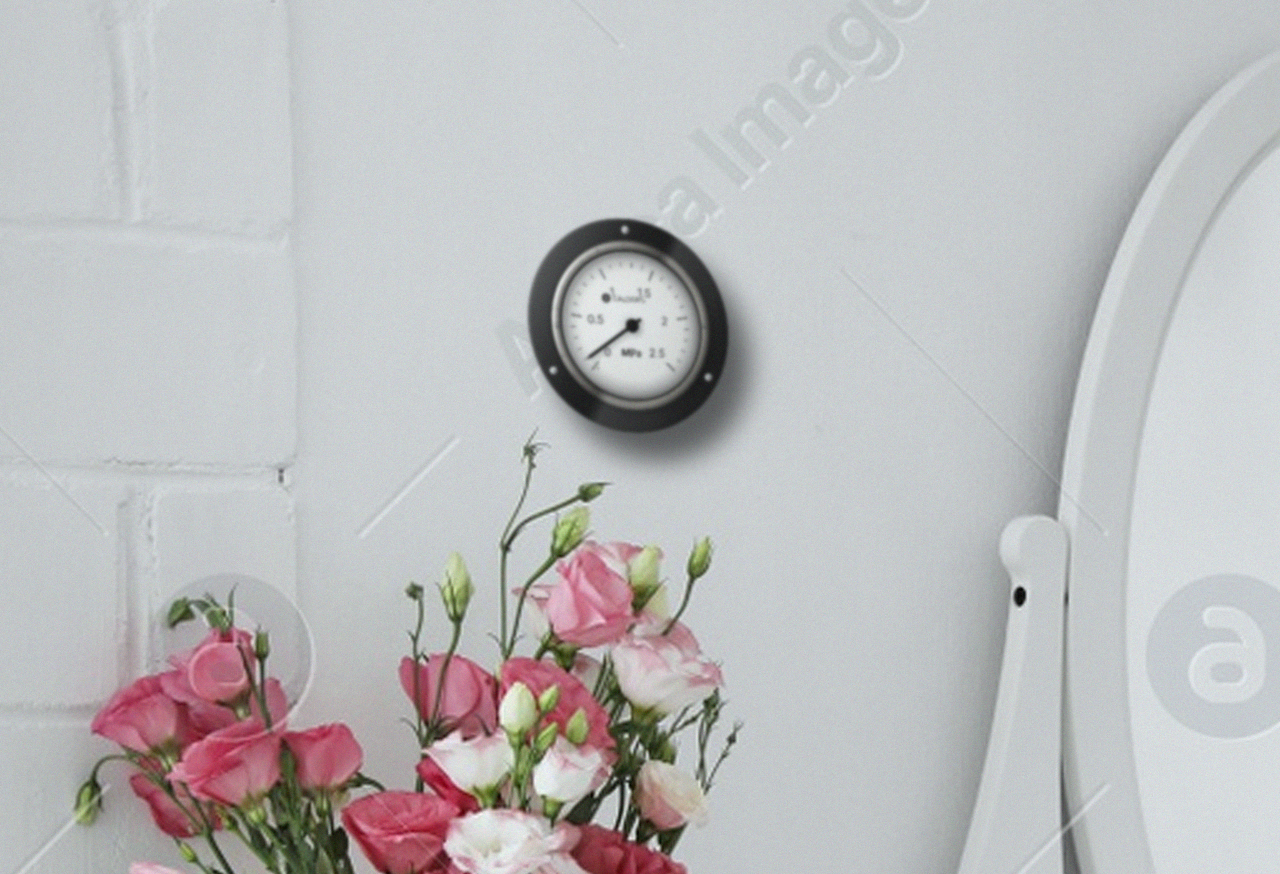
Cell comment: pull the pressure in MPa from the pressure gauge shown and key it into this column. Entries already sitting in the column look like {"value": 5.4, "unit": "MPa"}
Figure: {"value": 0.1, "unit": "MPa"}
